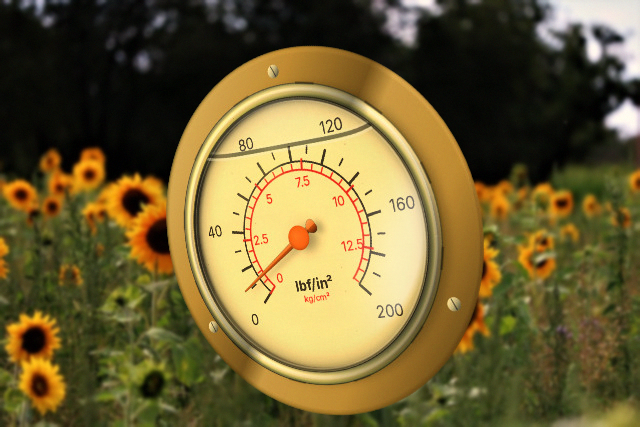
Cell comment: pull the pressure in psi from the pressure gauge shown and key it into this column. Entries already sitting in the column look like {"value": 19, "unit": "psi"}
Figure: {"value": 10, "unit": "psi"}
